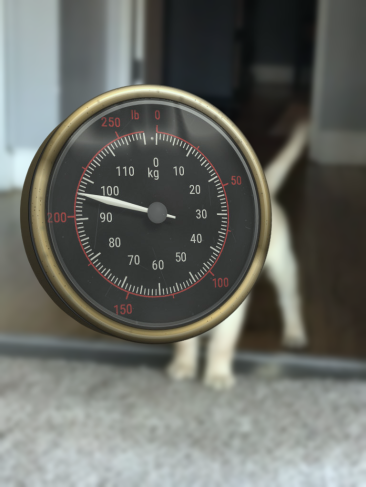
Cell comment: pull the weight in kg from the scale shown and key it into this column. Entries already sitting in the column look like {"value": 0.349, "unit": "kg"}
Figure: {"value": 96, "unit": "kg"}
